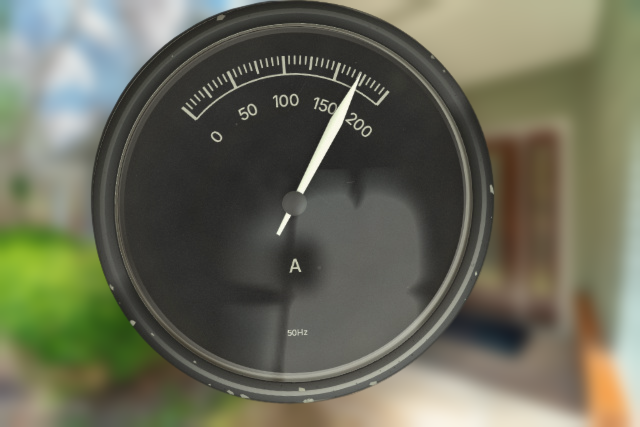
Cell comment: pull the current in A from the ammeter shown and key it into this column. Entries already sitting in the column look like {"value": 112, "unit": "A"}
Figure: {"value": 170, "unit": "A"}
